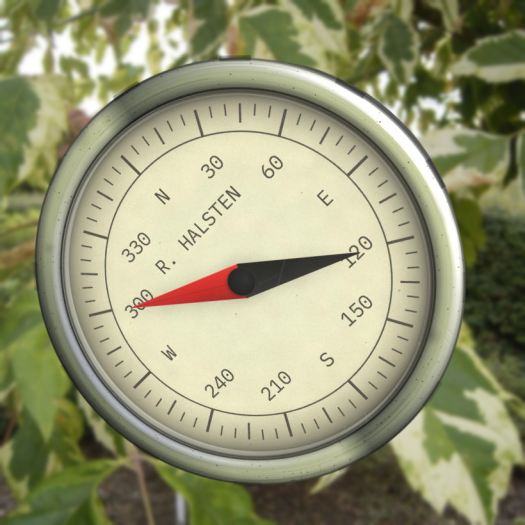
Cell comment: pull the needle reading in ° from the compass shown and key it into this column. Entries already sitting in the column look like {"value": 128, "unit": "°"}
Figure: {"value": 300, "unit": "°"}
